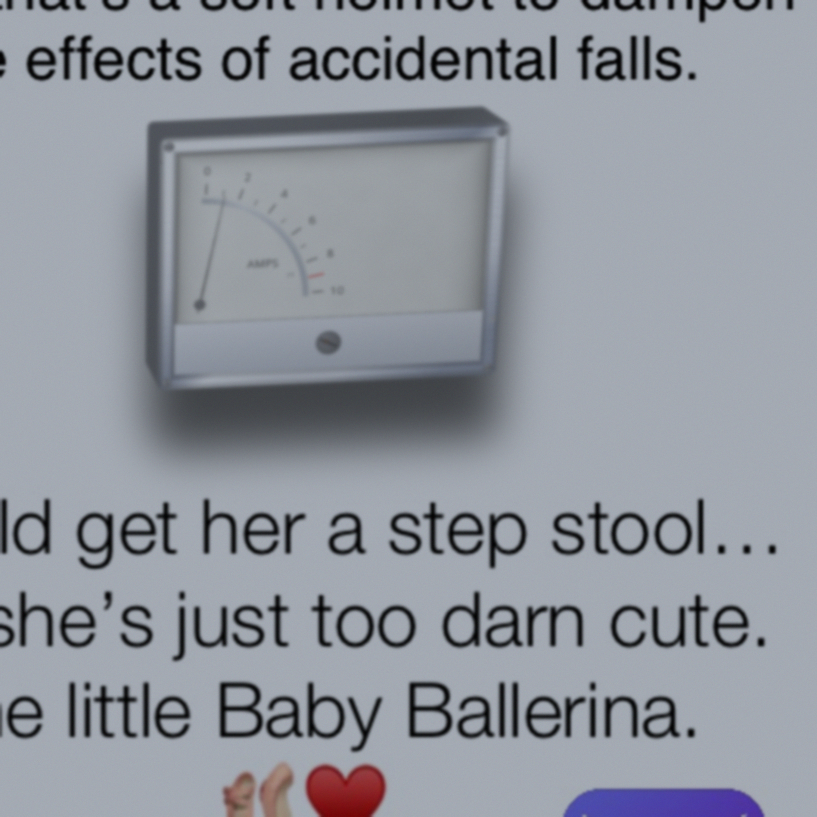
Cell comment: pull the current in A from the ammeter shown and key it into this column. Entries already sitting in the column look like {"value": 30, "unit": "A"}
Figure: {"value": 1, "unit": "A"}
